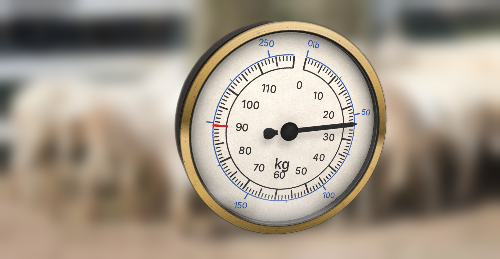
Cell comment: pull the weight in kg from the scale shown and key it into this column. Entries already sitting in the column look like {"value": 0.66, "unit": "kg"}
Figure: {"value": 25, "unit": "kg"}
